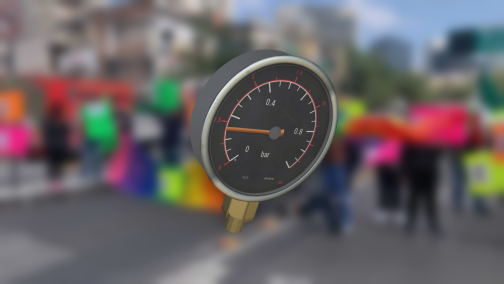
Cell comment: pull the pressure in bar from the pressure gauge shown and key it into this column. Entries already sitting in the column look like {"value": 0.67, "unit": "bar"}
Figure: {"value": 0.15, "unit": "bar"}
